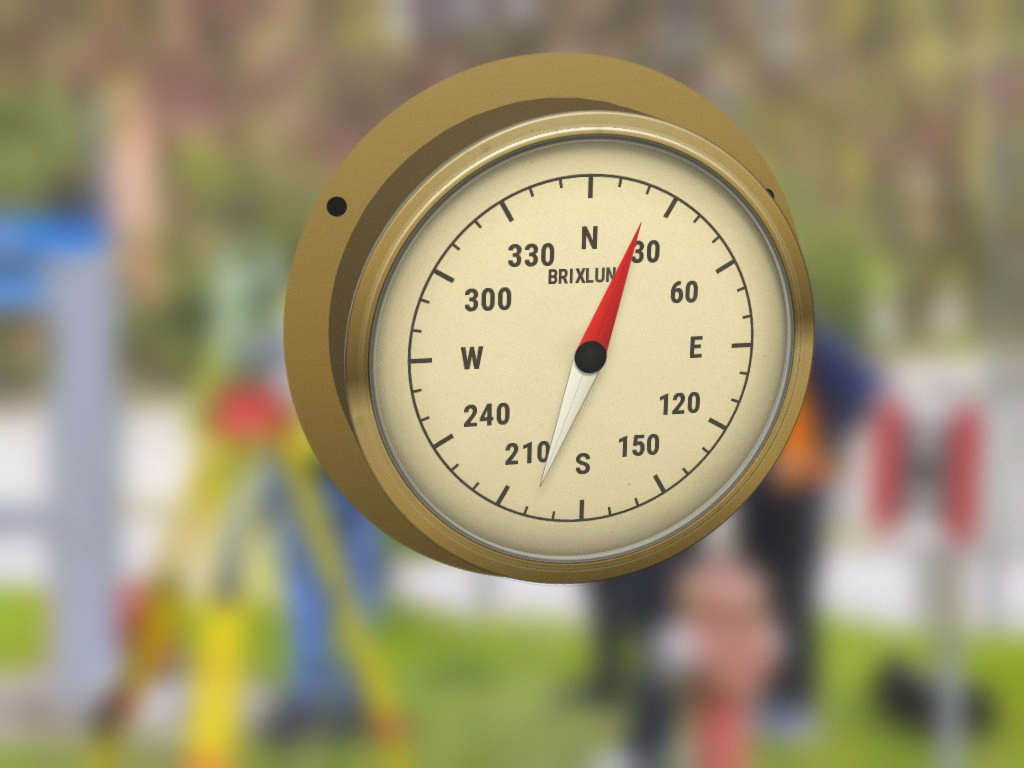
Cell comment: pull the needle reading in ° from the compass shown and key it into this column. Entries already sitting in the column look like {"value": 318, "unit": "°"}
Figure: {"value": 20, "unit": "°"}
